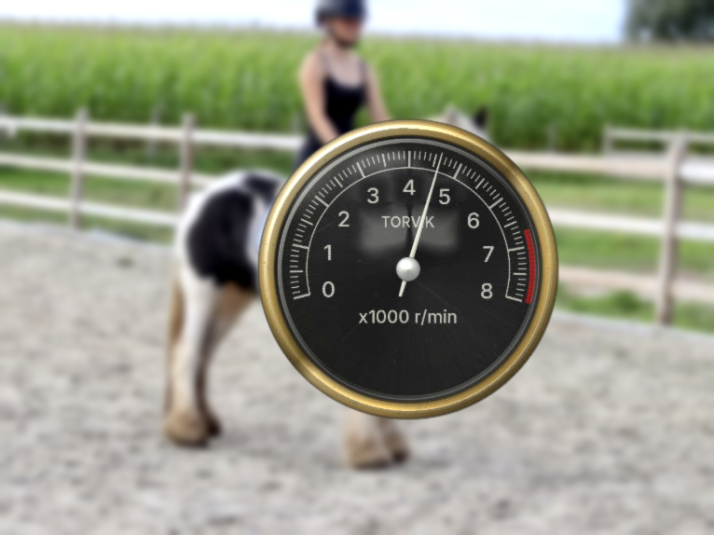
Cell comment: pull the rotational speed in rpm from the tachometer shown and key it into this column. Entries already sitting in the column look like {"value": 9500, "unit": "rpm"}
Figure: {"value": 4600, "unit": "rpm"}
